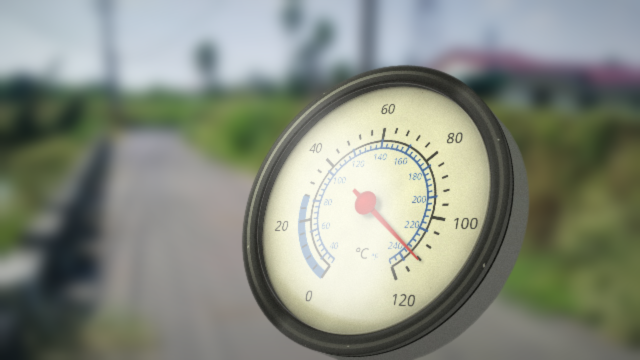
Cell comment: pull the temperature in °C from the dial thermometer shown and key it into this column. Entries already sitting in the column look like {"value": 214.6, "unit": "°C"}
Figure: {"value": 112, "unit": "°C"}
